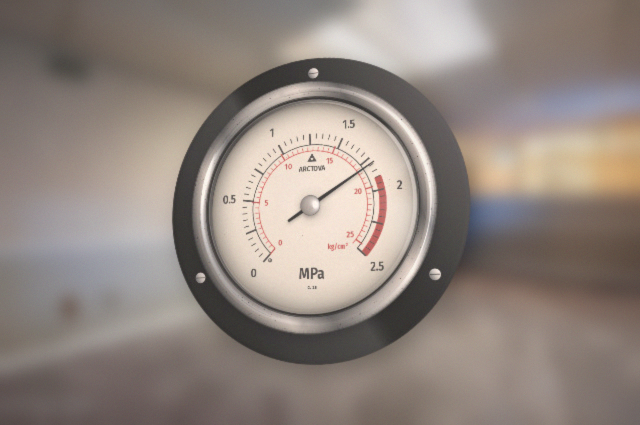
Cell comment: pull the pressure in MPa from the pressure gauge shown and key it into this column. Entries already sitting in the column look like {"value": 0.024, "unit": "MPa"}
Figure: {"value": 1.8, "unit": "MPa"}
